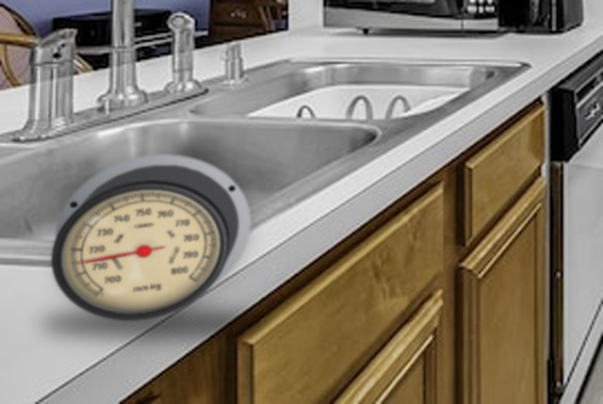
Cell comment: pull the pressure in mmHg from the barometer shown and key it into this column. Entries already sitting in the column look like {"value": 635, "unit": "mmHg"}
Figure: {"value": 715, "unit": "mmHg"}
